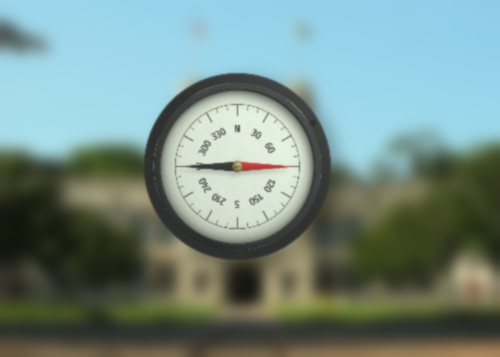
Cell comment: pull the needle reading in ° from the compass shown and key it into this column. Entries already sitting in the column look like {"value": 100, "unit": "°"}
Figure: {"value": 90, "unit": "°"}
